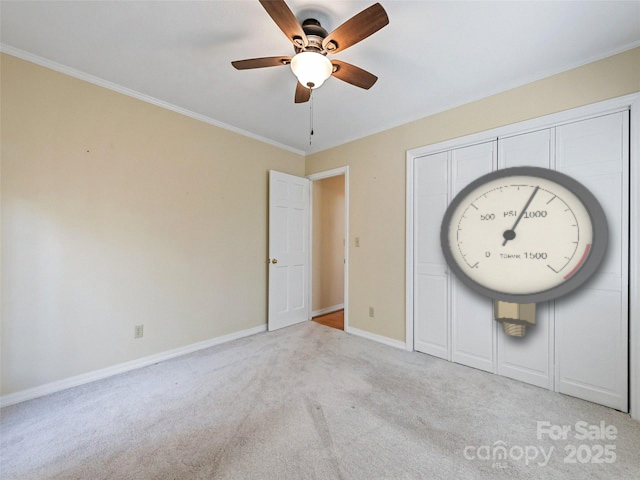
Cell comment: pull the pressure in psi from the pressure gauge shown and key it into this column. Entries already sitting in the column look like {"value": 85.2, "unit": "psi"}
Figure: {"value": 900, "unit": "psi"}
